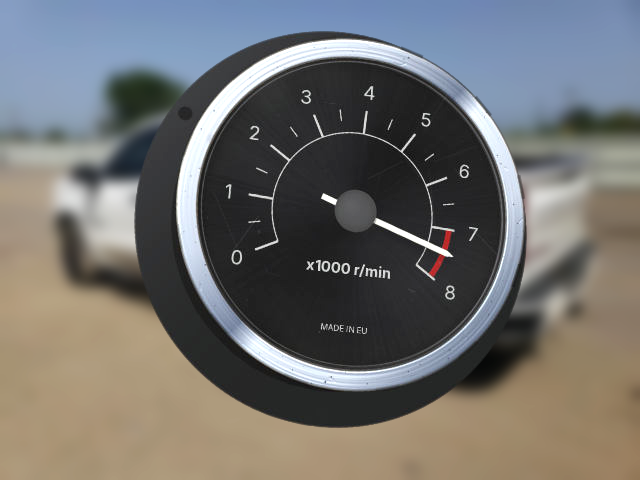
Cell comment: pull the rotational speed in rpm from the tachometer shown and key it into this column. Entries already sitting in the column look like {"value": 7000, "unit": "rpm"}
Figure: {"value": 7500, "unit": "rpm"}
